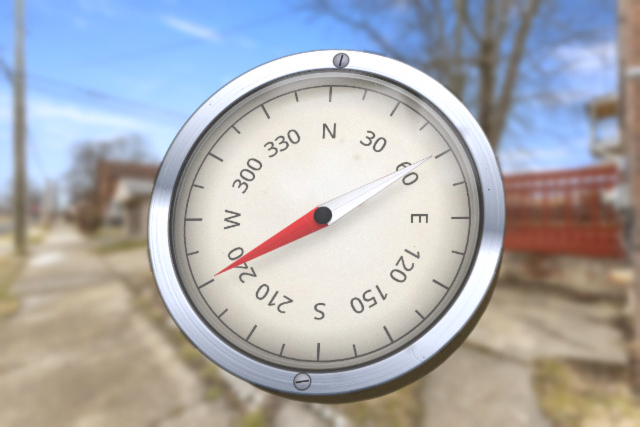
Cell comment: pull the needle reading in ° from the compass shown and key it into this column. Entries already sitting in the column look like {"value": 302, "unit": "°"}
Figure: {"value": 240, "unit": "°"}
